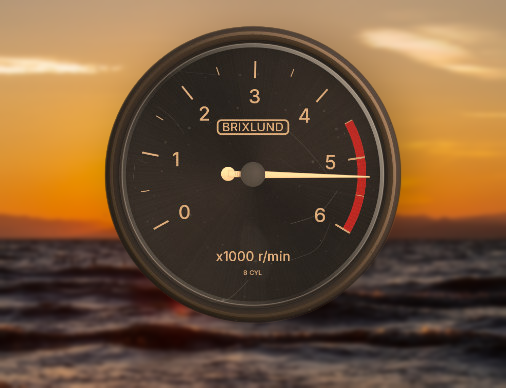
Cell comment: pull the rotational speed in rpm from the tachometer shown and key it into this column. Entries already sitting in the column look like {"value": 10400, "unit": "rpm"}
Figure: {"value": 5250, "unit": "rpm"}
